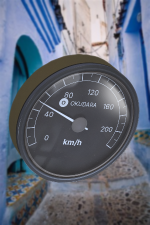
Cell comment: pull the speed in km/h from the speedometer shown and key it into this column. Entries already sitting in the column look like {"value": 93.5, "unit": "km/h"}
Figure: {"value": 50, "unit": "km/h"}
